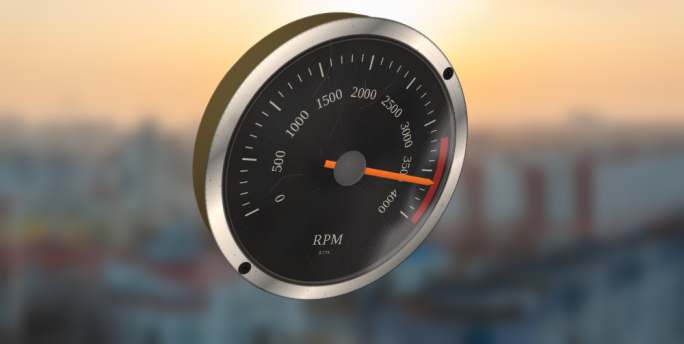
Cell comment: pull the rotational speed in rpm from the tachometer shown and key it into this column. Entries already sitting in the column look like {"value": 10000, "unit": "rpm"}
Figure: {"value": 3600, "unit": "rpm"}
